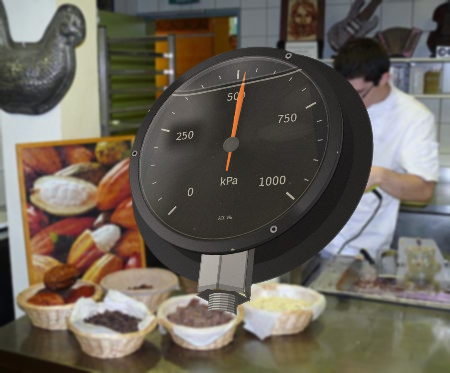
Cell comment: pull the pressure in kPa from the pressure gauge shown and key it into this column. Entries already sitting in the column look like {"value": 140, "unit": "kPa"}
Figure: {"value": 525, "unit": "kPa"}
